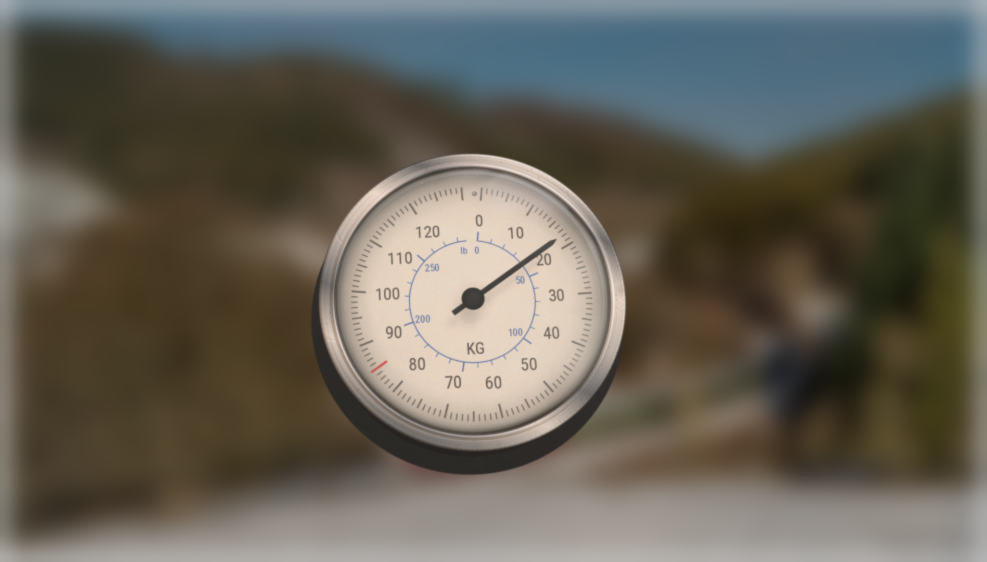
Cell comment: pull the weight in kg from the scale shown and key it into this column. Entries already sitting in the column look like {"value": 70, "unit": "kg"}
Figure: {"value": 18, "unit": "kg"}
